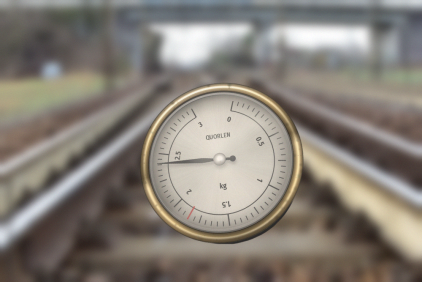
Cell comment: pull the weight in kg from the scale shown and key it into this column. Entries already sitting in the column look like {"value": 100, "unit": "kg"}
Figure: {"value": 2.4, "unit": "kg"}
